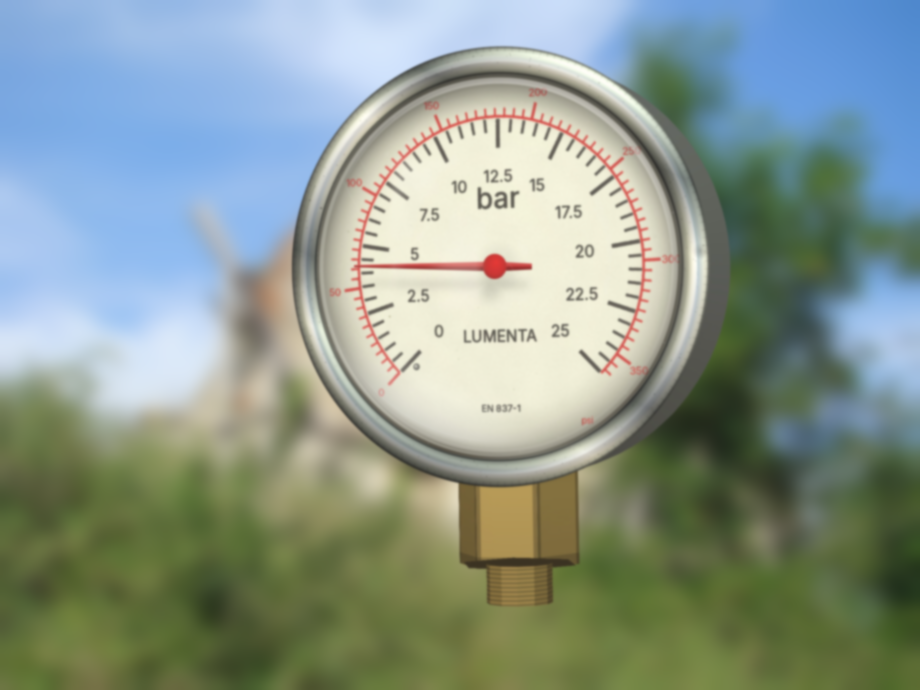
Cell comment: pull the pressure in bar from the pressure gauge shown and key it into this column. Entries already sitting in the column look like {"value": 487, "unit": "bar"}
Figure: {"value": 4.25, "unit": "bar"}
